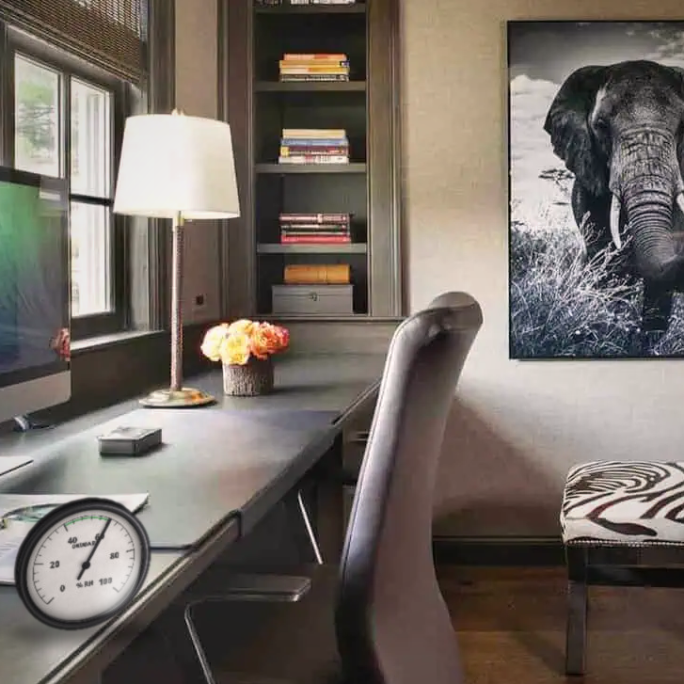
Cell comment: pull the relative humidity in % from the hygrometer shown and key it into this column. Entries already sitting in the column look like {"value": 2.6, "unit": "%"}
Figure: {"value": 60, "unit": "%"}
